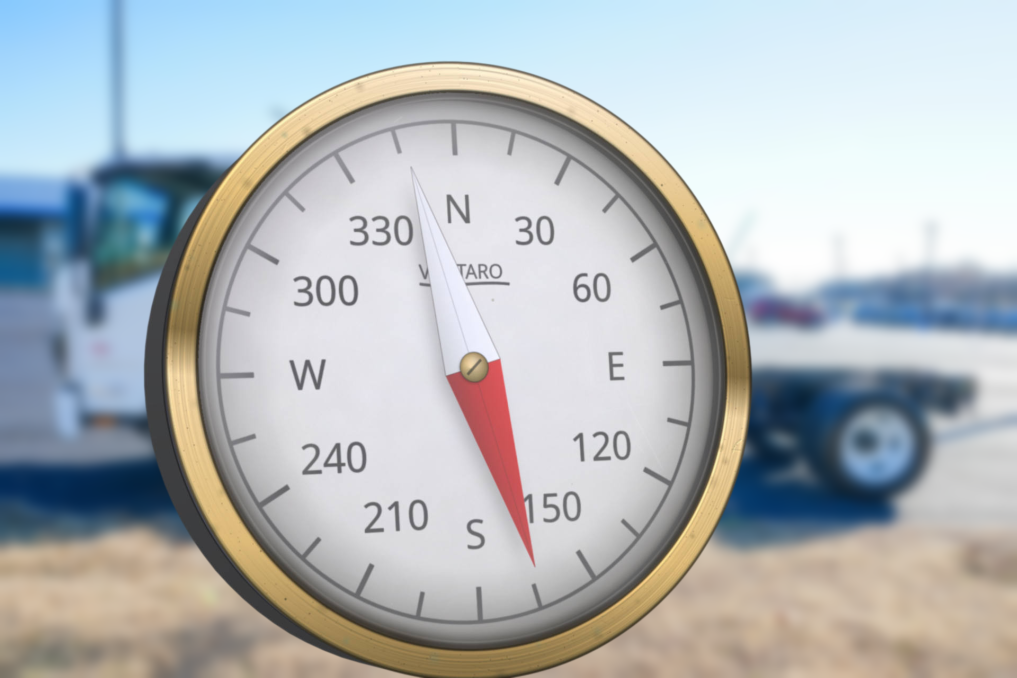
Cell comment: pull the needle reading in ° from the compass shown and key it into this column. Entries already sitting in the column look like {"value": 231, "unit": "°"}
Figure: {"value": 165, "unit": "°"}
